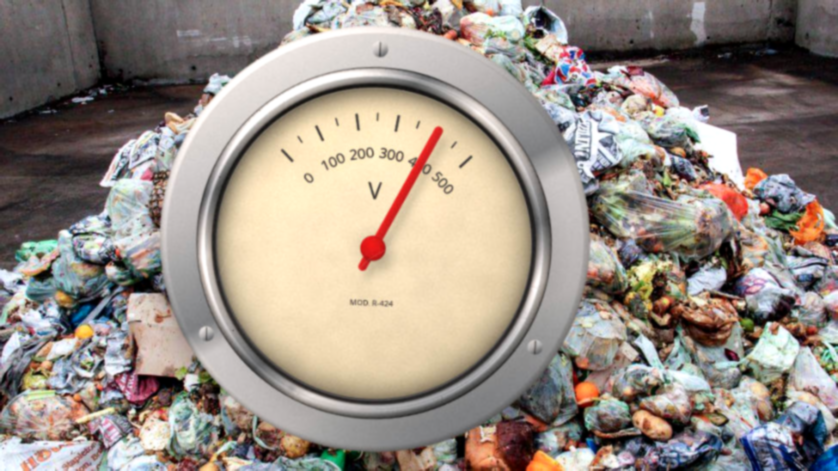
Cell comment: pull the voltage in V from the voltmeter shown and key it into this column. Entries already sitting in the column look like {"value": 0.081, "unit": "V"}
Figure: {"value": 400, "unit": "V"}
